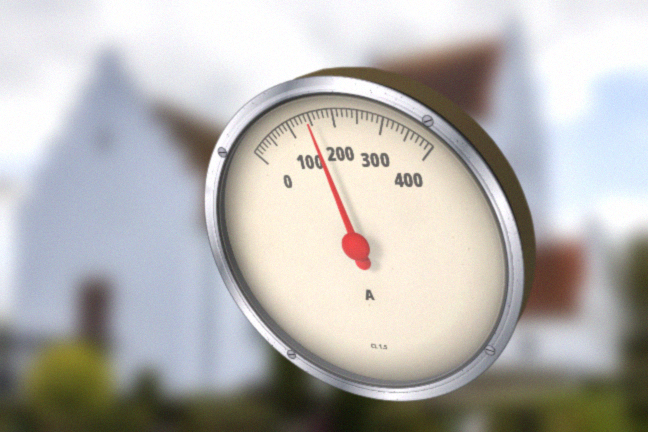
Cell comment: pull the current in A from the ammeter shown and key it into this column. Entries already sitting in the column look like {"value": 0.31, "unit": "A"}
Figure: {"value": 150, "unit": "A"}
